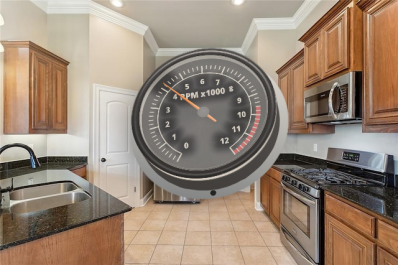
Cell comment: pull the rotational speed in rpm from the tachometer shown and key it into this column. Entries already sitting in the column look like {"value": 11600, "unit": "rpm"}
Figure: {"value": 4200, "unit": "rpm"}
